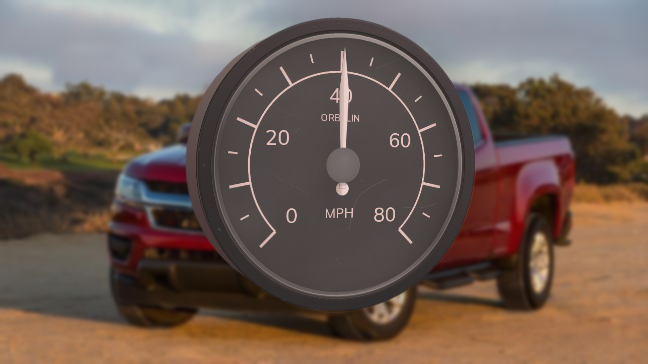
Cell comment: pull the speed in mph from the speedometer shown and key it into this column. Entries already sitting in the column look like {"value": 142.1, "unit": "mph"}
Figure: {"value": 40, "unit": "mph"}
